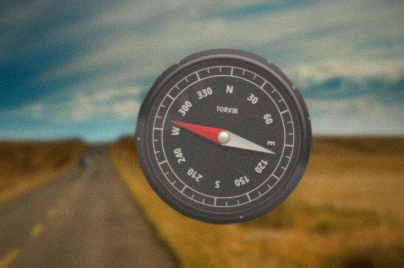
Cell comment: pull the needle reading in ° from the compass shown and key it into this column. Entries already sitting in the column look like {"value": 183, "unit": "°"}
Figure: {"value": 280, "unit": "°"}
